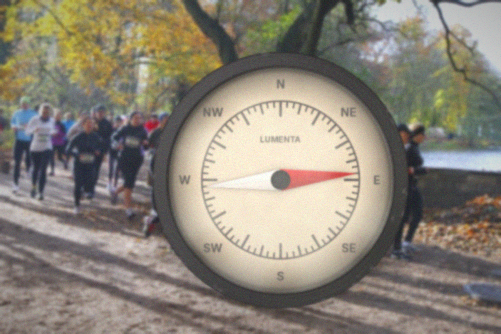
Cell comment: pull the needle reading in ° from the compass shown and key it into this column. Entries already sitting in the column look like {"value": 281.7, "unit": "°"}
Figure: {"value": 85, "unit": "°"}
